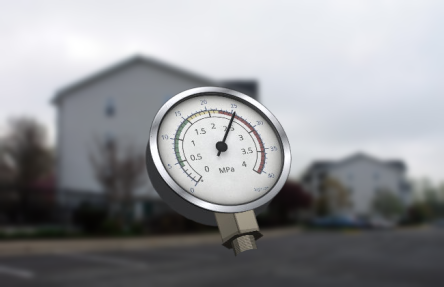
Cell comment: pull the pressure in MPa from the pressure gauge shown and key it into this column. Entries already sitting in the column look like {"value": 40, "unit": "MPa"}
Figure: {"value": 2.5, "unit": "MPa"}
